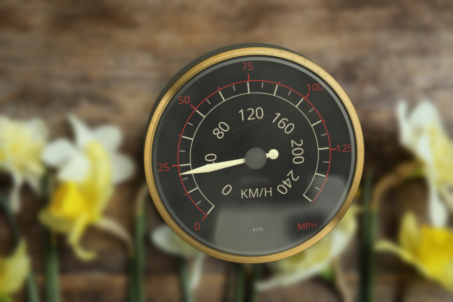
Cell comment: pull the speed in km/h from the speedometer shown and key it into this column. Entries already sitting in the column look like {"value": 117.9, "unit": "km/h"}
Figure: {"value": 35, "unit": "km/h"}
